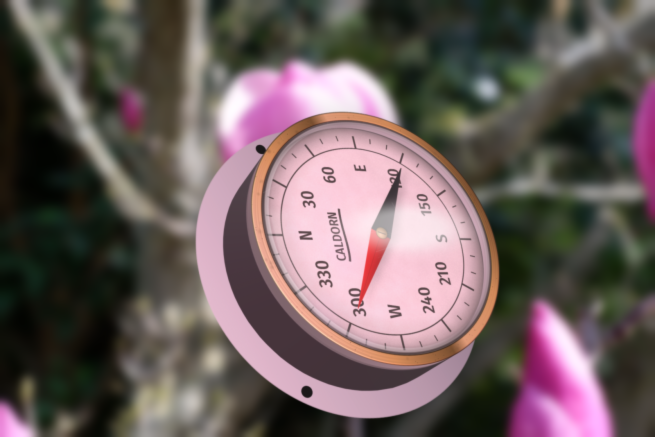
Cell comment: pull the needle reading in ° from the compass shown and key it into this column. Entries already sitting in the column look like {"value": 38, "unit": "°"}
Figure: {"value": 300, "unit": "°"}
